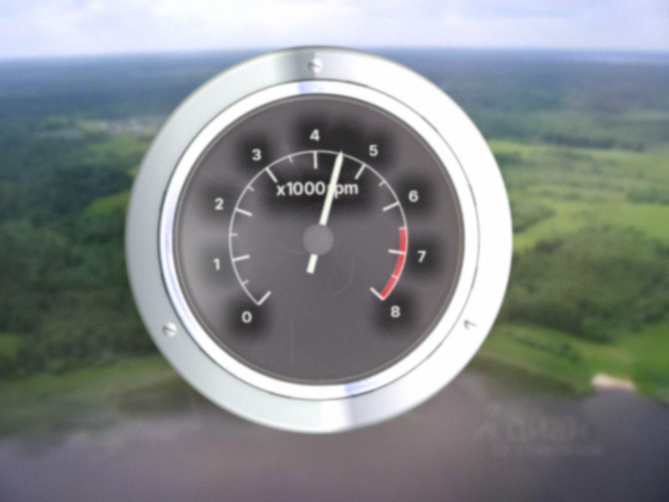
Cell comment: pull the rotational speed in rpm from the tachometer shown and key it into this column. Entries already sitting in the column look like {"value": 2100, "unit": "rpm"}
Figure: {"value": 4500, "unit": "rpm"}
